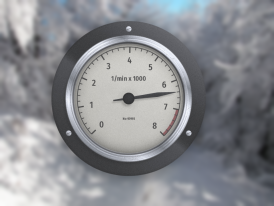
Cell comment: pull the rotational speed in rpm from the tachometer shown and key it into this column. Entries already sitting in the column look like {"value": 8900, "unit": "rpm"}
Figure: {"value": 6400, "unit": "rpm"}
